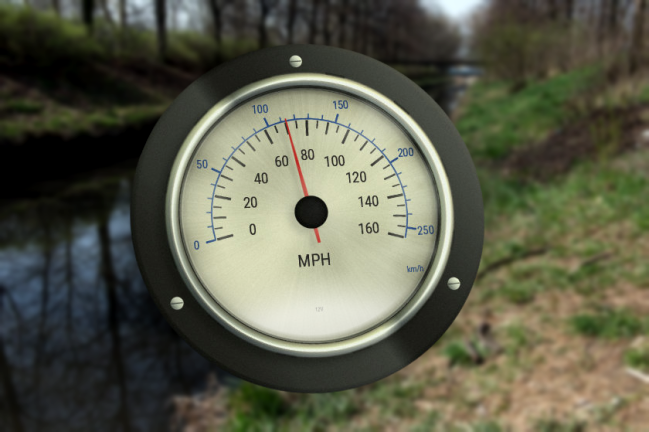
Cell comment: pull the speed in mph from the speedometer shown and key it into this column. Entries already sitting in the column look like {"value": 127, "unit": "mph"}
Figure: {"value": 70, "unit": "mph"}
